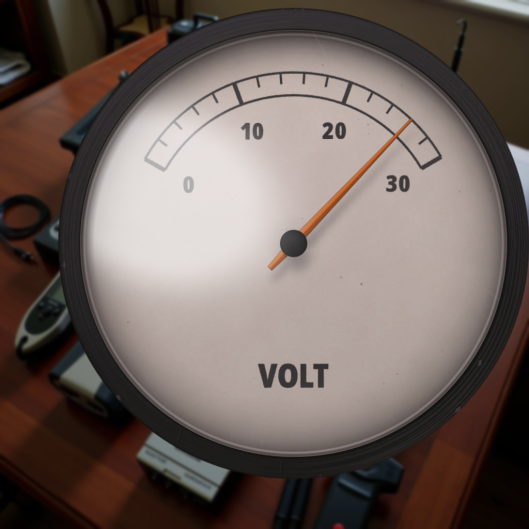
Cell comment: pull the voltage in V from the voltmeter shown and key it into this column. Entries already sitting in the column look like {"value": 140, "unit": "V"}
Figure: {"value": 26, "unit": "V"}
